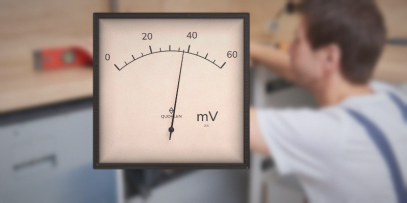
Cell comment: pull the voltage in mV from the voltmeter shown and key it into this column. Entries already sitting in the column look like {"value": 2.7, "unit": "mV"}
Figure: {"value": 37.5, "unit": "mV"}
